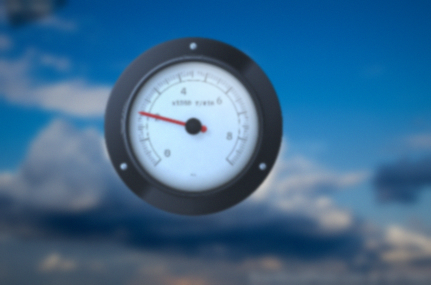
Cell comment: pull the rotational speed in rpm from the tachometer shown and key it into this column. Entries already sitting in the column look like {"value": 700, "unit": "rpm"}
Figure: {"value": 2000, "unit": "rpm"}
